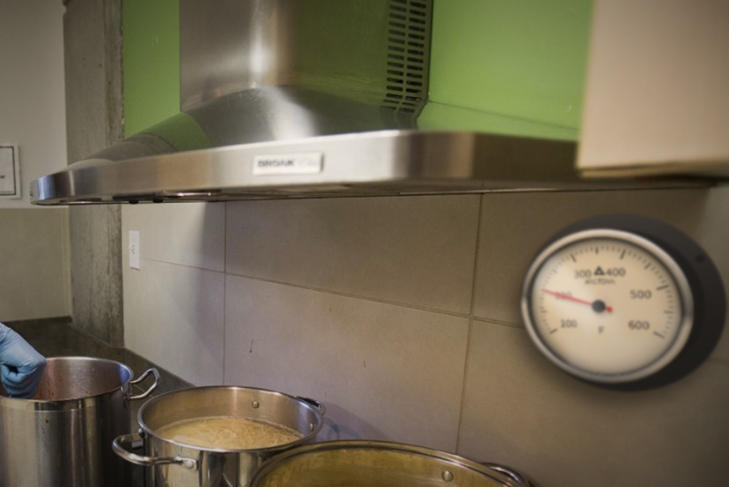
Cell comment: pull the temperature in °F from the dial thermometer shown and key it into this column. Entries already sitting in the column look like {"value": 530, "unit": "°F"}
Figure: {"value": 200, "unit": "°F"}
